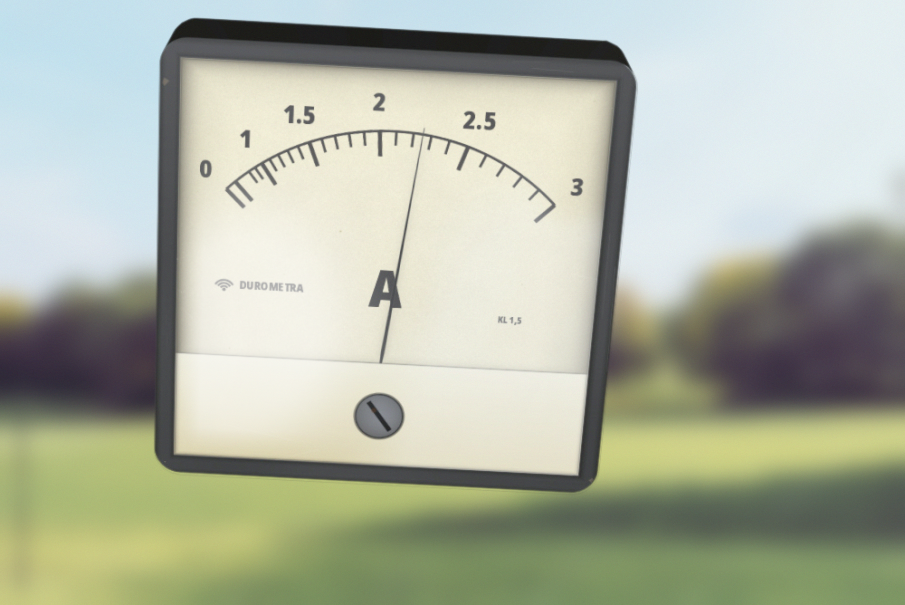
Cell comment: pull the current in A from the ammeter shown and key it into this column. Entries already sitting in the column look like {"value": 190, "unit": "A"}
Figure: {"value": 2.25, "unit": "A"}
